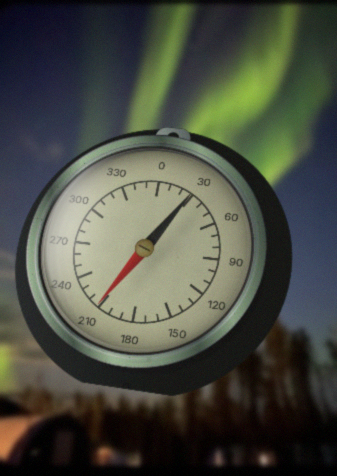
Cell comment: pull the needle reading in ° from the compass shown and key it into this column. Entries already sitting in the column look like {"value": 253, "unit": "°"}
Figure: {"value": 210, "unit": "°"}
